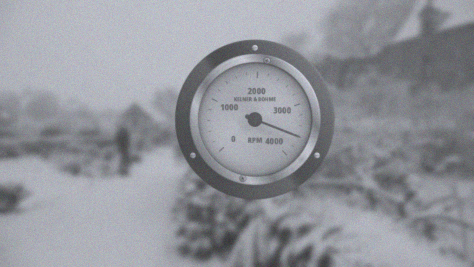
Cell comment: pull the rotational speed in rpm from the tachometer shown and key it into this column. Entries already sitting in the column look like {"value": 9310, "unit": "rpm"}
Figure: {"value": 3600, "unit": "rpm"}
